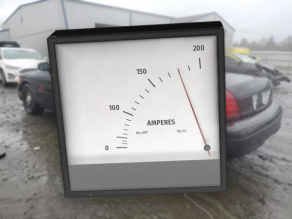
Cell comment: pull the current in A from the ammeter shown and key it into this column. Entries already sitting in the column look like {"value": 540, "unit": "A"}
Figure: {"value": 180, "unit": "A"}
